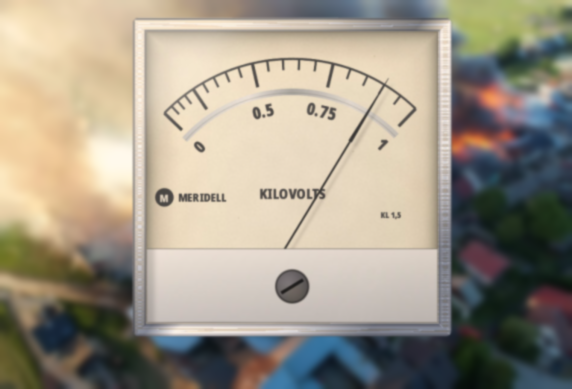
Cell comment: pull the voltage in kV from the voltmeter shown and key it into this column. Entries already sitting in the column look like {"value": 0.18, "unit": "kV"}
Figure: {"value": 0.9, "unit": "kV"}
